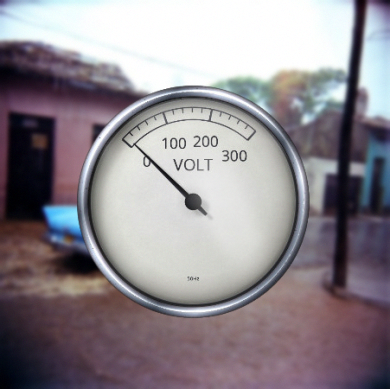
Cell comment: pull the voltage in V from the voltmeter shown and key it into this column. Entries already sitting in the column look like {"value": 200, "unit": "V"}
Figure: {"value": 10, "unit": "V"}
